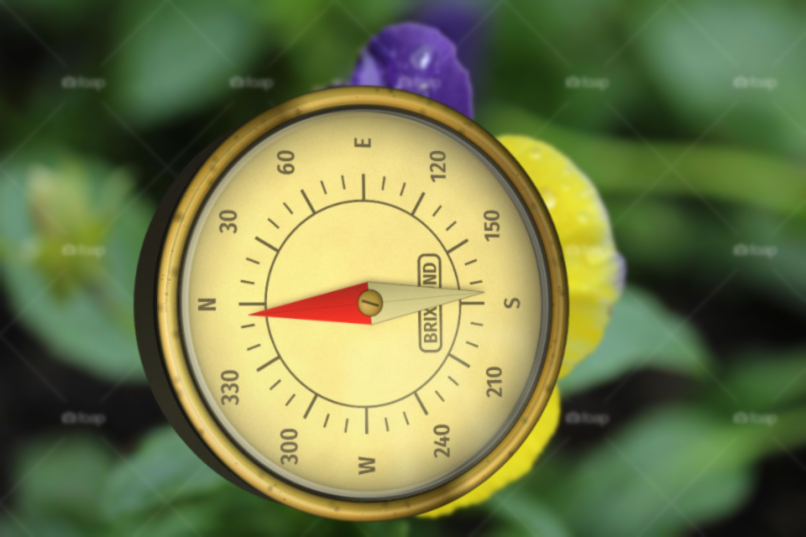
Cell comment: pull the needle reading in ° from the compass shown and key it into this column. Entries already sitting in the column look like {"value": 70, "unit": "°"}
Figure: {"value": 355, "unit": "°"}
